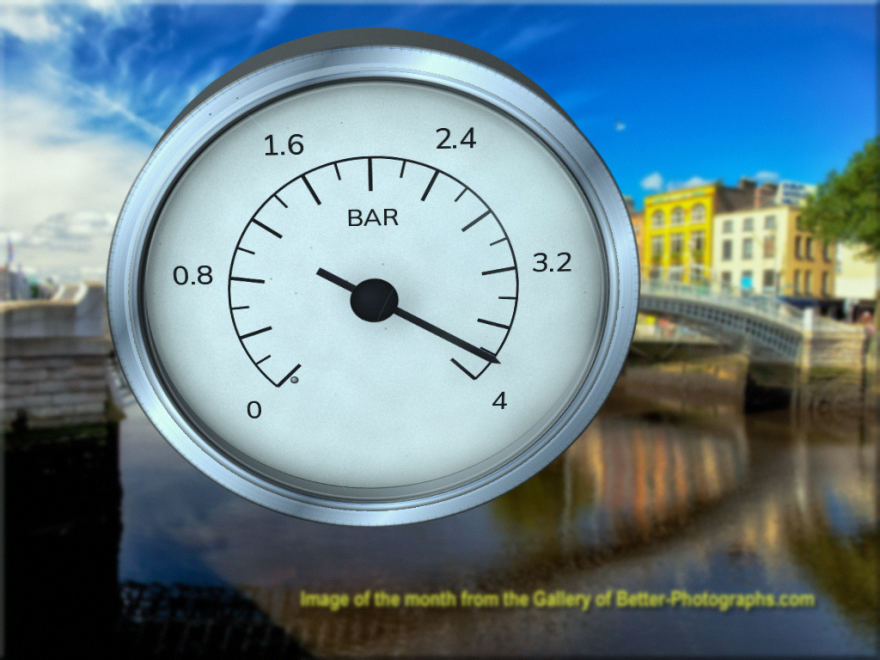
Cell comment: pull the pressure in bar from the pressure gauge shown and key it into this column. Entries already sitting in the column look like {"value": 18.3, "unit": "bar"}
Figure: {"value": 3.8, "unit": "bar"}
